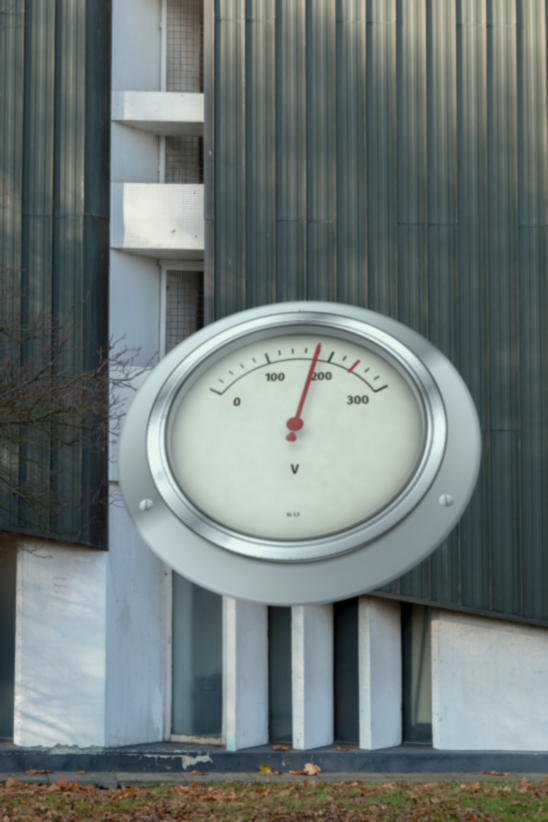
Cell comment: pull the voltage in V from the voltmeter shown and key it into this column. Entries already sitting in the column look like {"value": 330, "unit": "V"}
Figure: {"value": 180, "unit": "V"}
